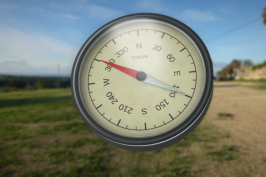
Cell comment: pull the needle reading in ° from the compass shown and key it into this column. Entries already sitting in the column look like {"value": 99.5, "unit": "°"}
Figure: {"value": 300, "unit": "°"}
